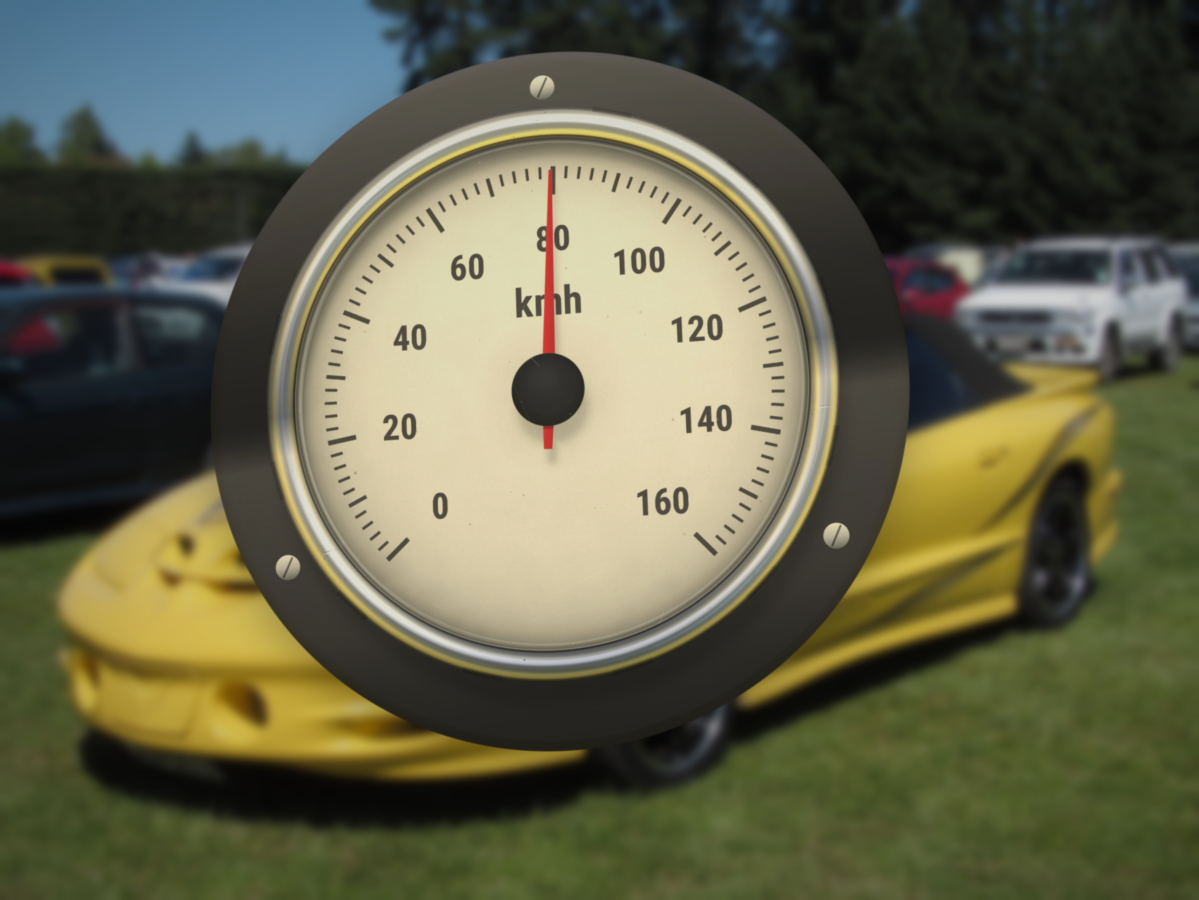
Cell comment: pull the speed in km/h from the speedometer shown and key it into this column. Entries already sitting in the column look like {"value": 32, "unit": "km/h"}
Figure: {"value": 80, "unit": "km/h"}
